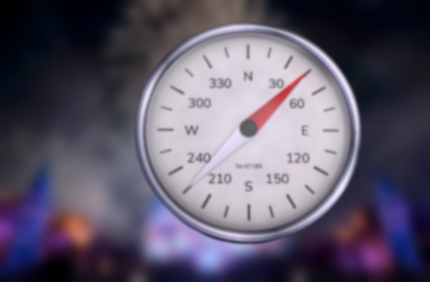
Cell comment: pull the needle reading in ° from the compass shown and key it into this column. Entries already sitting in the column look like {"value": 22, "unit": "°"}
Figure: {"value": 45, "unit": "°"}
